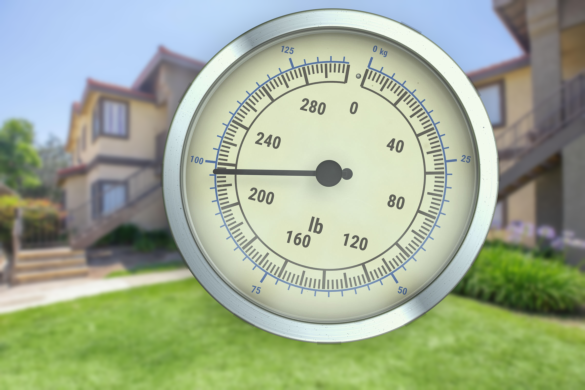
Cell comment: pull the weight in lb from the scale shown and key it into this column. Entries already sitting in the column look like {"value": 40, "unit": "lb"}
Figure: {"value": 216, "unit": "lb"}
